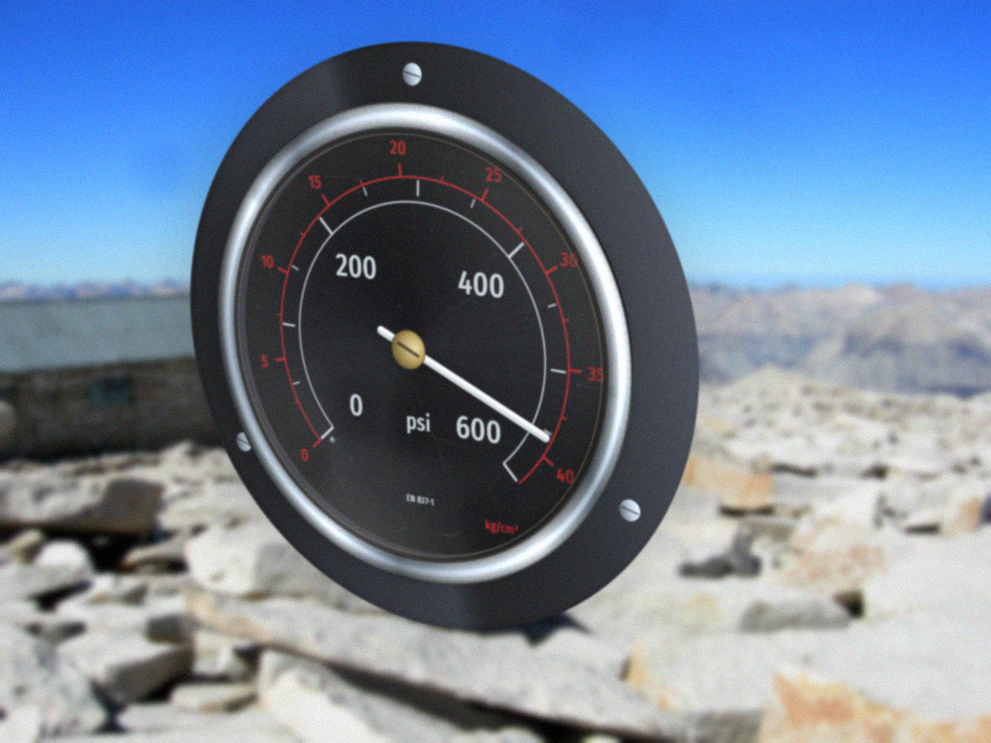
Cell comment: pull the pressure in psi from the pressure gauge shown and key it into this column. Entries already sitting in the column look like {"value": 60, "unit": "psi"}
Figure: {"value": 550, "unit": "psi"}
